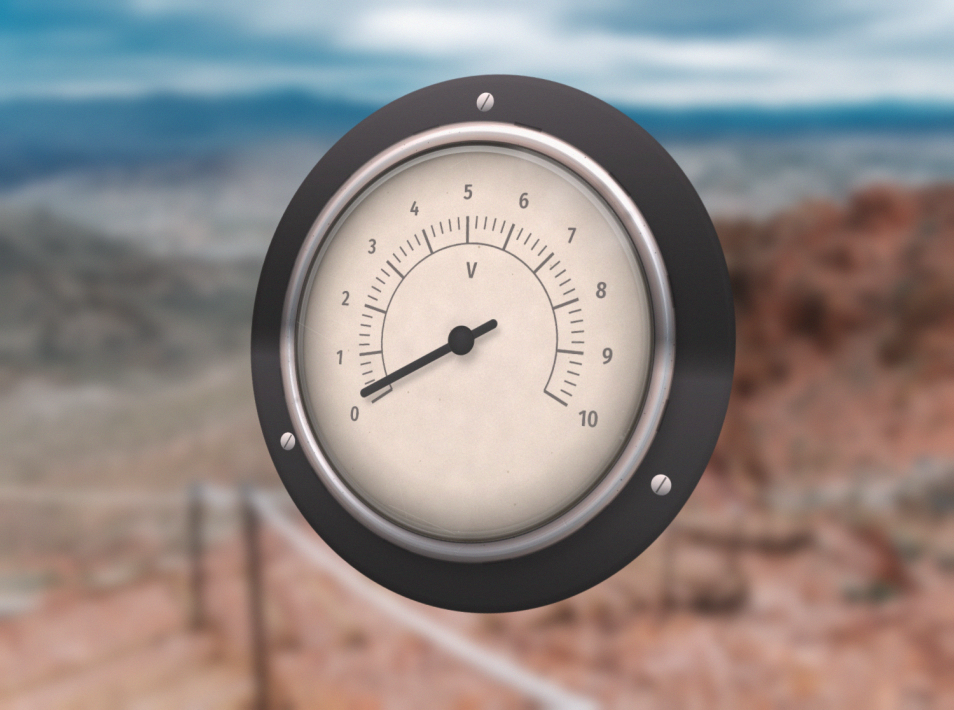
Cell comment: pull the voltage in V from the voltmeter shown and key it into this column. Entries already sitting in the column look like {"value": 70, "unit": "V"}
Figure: {"value": 0.2, "unit": "V"}
